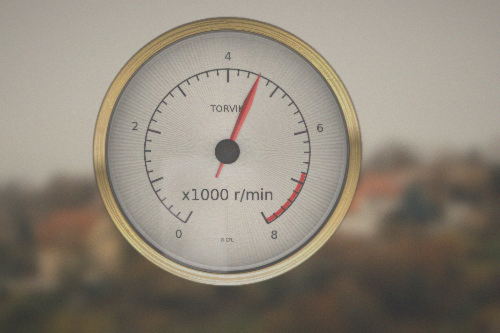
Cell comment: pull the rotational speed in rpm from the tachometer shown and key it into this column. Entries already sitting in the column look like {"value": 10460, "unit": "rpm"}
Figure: {"value": 4600, "unit": "rpm"}
